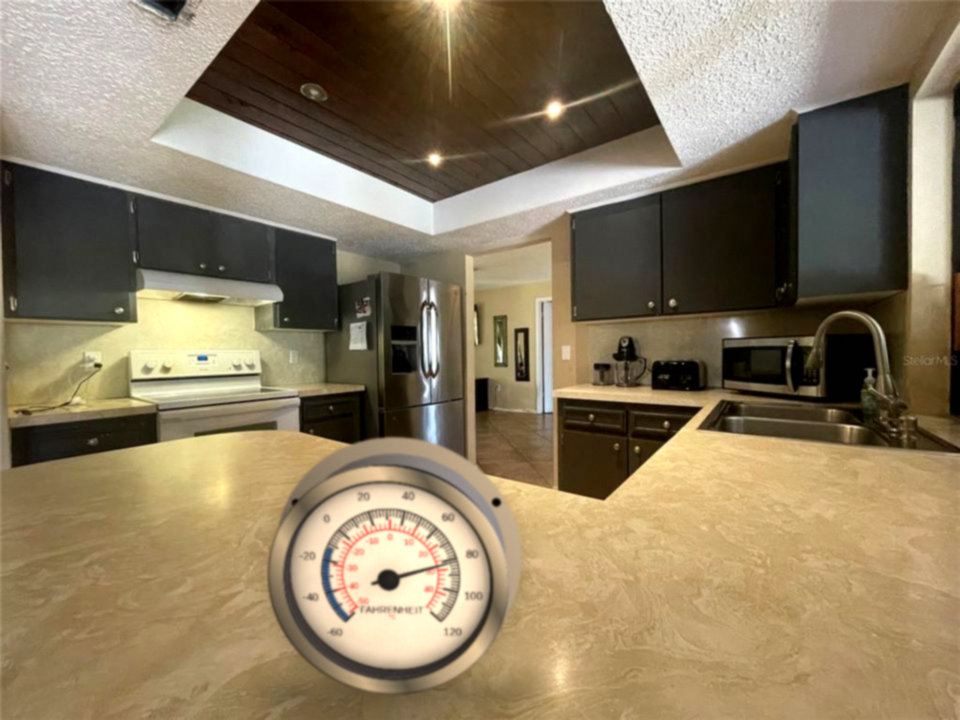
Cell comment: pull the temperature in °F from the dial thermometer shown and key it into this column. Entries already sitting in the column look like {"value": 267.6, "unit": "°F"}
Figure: {"value": 80, "unit": "°F"}
